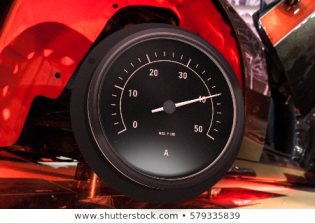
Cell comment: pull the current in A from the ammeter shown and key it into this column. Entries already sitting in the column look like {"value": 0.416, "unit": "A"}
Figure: {"value": 40, "unit": "A"}
